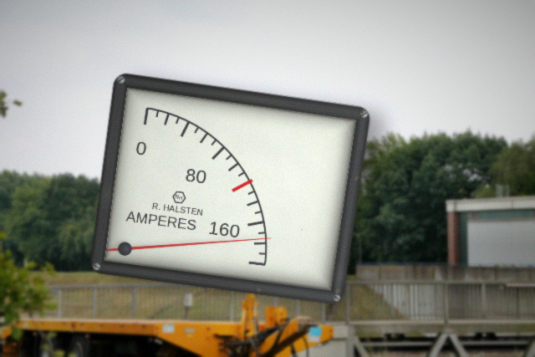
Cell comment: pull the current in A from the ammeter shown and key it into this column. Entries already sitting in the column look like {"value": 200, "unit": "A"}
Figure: {"value": 175, "unit": "A"}
